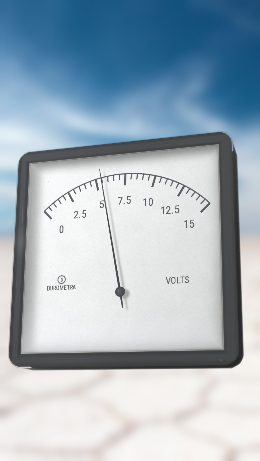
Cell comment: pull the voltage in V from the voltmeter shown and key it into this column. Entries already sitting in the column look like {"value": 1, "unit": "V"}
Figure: {"value": 5.5, "unit": "V"}
